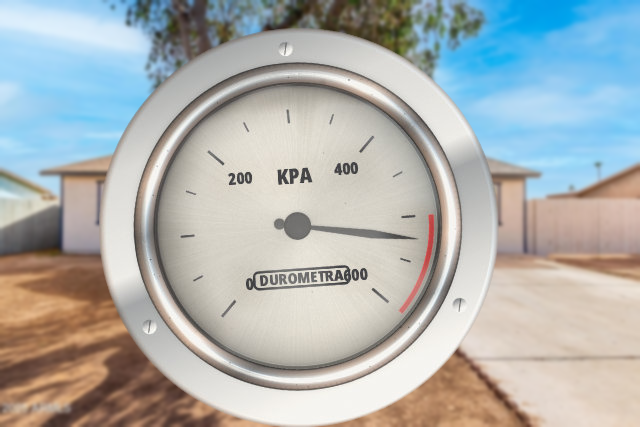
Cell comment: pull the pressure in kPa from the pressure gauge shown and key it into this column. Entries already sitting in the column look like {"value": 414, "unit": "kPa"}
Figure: {"value": 525, "unit": "kPa"}
